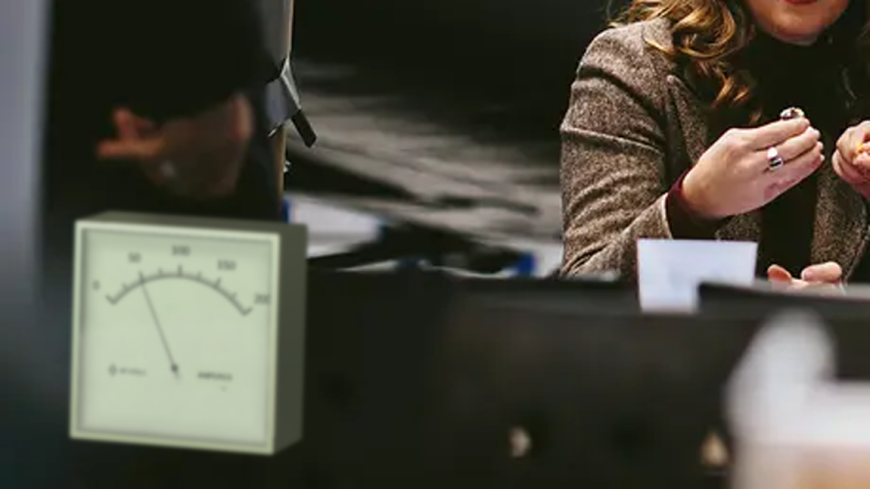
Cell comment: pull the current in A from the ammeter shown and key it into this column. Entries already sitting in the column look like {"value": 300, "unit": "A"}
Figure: {"value": 50, "unit": "A"}
